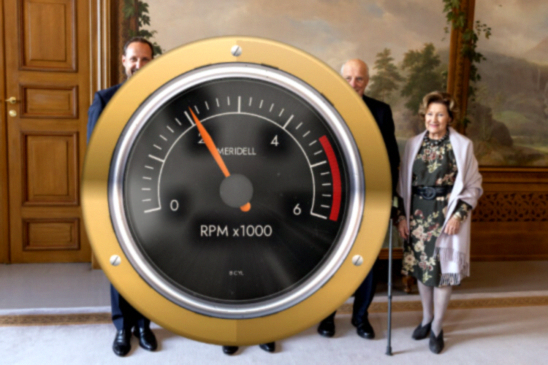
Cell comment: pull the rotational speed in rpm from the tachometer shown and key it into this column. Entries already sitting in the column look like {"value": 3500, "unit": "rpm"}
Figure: {"value": 2100, "unit": "rpm"}
